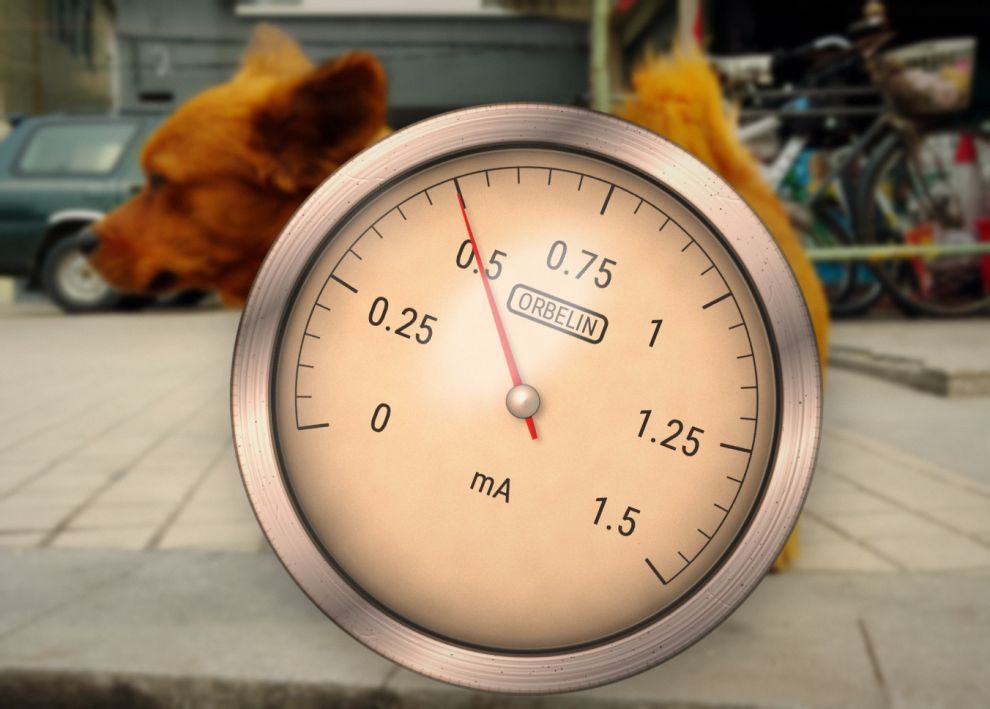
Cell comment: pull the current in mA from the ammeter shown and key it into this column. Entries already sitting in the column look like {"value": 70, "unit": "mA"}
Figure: {"value": 0.5, "unit": "mA"}
